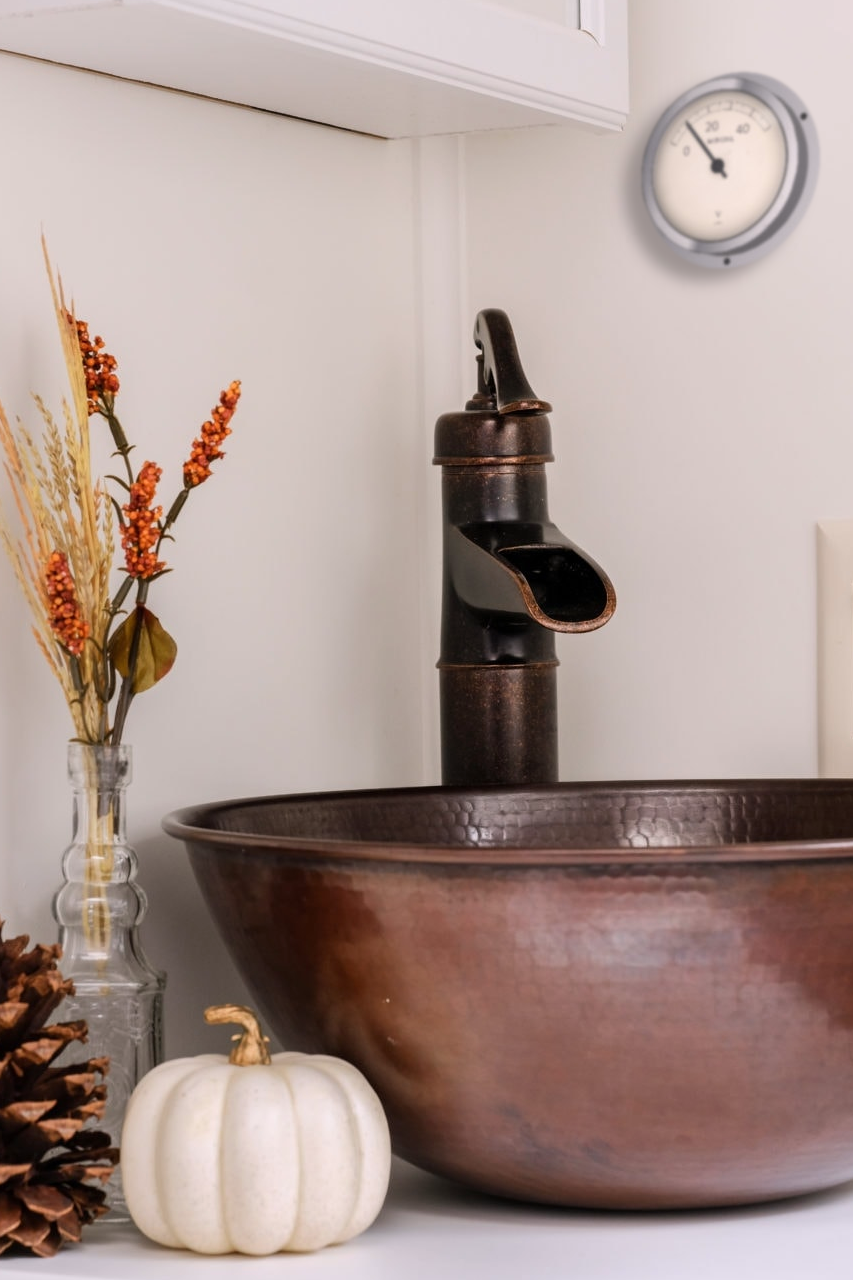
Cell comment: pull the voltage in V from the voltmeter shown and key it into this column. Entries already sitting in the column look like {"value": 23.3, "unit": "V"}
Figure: {"value": 10, "unit": "V"}
